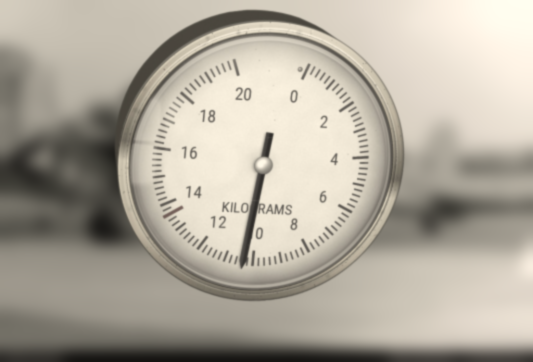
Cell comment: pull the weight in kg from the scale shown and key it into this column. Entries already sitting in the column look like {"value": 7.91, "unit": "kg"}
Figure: {"value": 10.4, "unit": "kg"}
